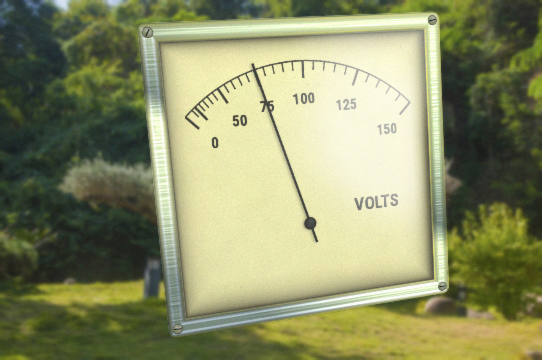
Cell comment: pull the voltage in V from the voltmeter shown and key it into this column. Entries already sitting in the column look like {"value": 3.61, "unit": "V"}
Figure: {"value": 75, "unit": "V"}
